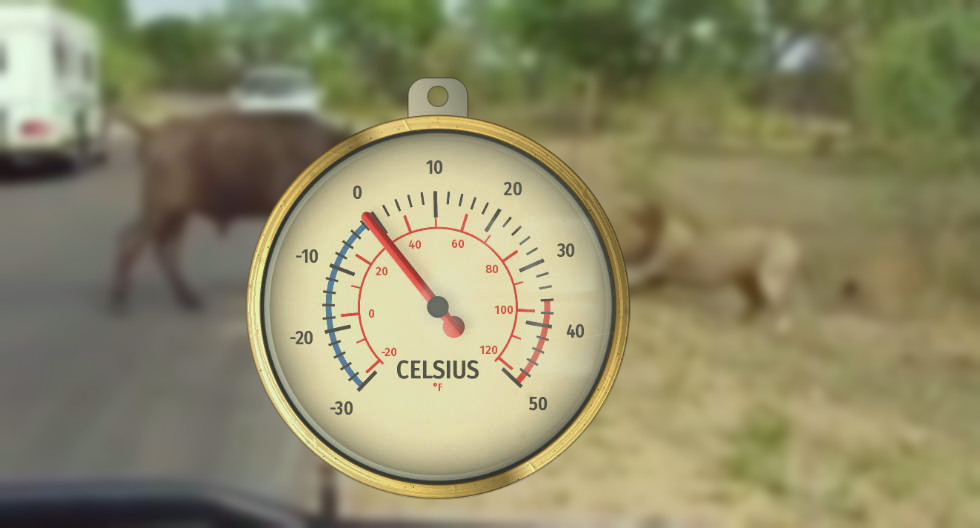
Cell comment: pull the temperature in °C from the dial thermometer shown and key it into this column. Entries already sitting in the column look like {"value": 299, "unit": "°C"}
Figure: {"value": -1, "unit": "°C"}
